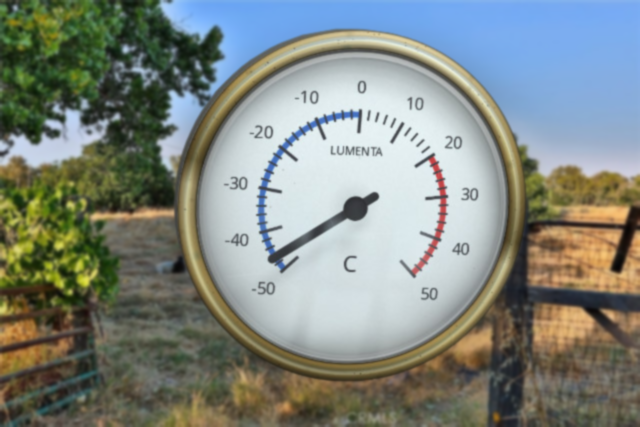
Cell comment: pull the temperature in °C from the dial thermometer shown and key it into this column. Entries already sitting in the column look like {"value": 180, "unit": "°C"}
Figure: {"value": -46, "unit": "°C"}
